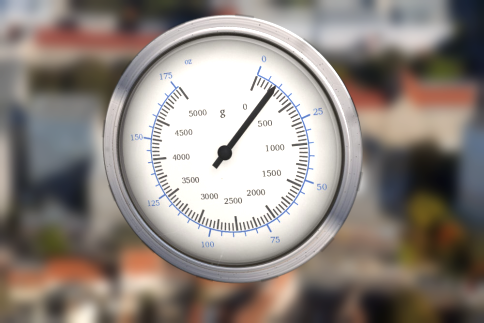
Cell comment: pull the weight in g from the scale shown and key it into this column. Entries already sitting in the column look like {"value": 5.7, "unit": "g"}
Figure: {"value": 250, "unit": "g"}
